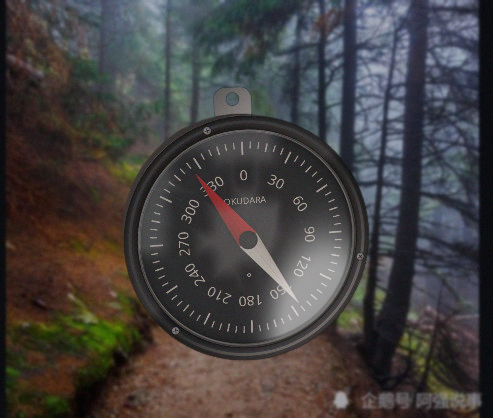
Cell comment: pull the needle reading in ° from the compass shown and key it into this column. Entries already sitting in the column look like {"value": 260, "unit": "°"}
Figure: {"value": 325, "unit": "°"}
